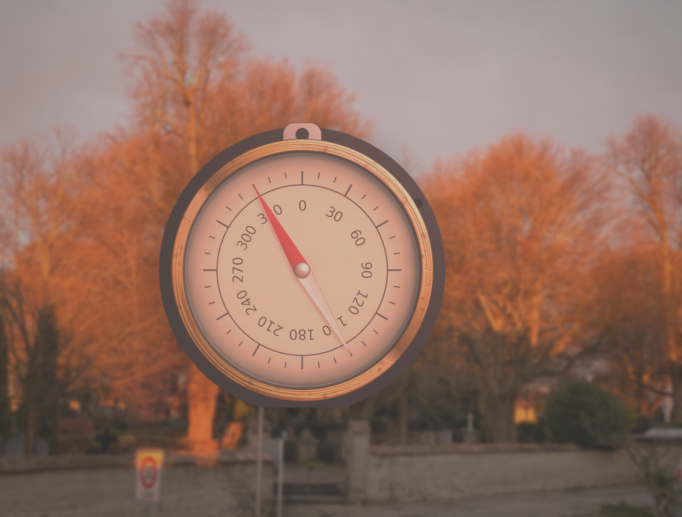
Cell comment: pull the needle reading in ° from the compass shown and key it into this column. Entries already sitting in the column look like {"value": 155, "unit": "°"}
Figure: {"value": 330, "unit": "°"}
